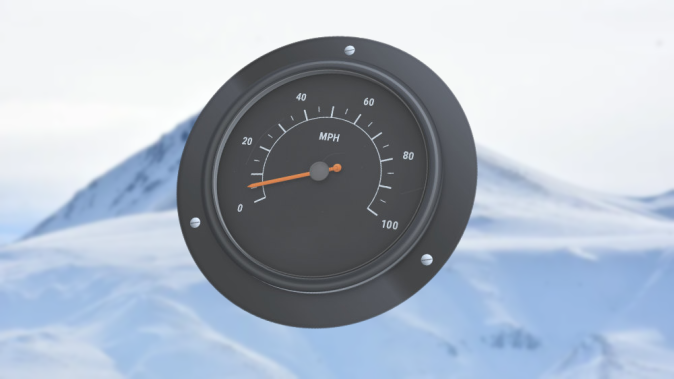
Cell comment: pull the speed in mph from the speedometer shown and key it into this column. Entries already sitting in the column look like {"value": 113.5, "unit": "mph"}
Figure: {"value": 5, "unit": "mph"}
